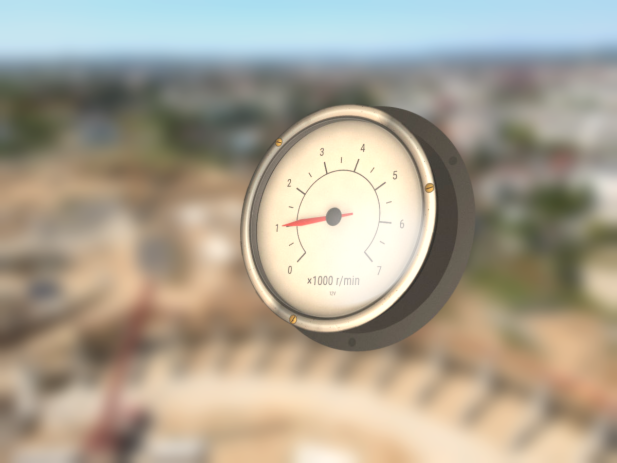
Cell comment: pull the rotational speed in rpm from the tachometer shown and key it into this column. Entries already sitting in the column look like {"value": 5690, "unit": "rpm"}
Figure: {"value": 1000, "unit": "rpm"}
